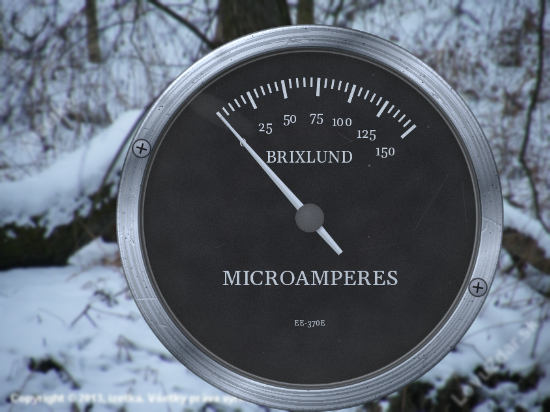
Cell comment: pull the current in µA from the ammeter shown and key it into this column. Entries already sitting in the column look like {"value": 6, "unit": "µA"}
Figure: {"value": 0, "unit": "µA"}
